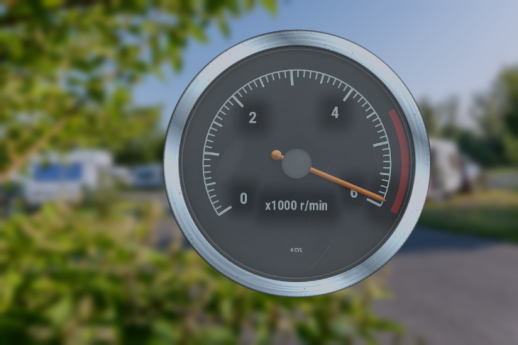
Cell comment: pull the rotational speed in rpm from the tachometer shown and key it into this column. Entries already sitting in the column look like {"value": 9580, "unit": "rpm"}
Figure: {"value": 5900, "unit": "rpm"}
